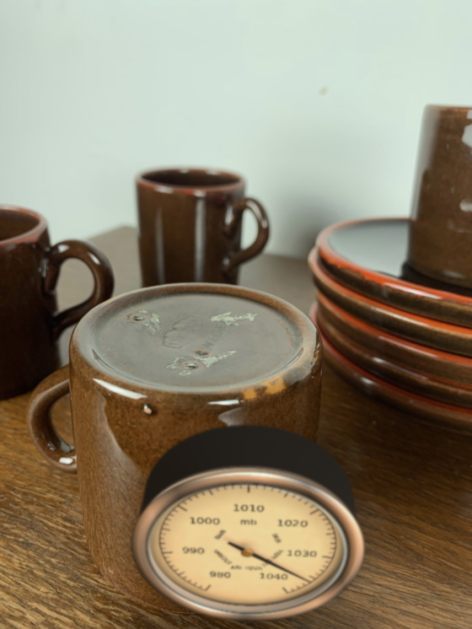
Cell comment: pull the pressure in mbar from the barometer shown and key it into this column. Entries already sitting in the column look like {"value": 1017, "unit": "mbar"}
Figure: {"value": 1035, "unit": "mbar"}
